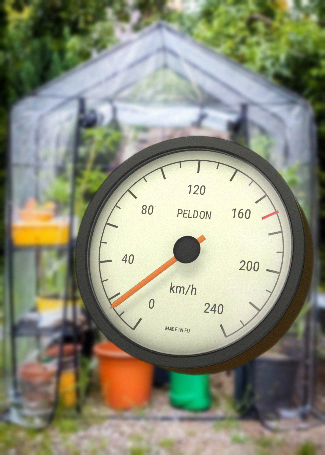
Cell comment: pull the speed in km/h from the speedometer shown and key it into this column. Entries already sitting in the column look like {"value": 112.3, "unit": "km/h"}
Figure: {"value": 15, "unit": "km/h"}
